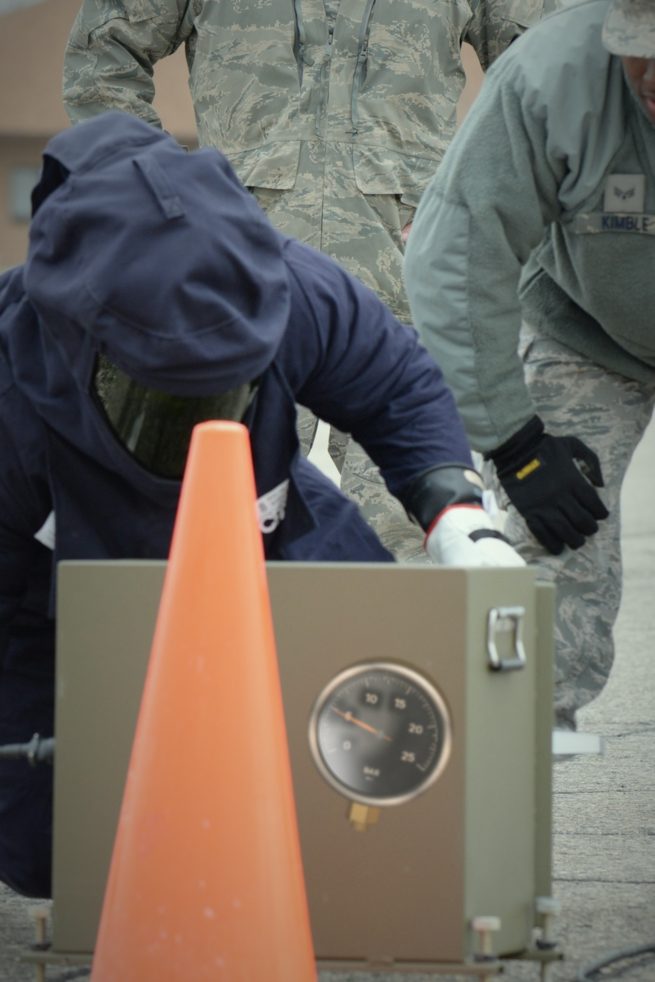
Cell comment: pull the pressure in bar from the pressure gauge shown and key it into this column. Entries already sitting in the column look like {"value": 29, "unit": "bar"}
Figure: {"value": 5, "unit": "bar"}
